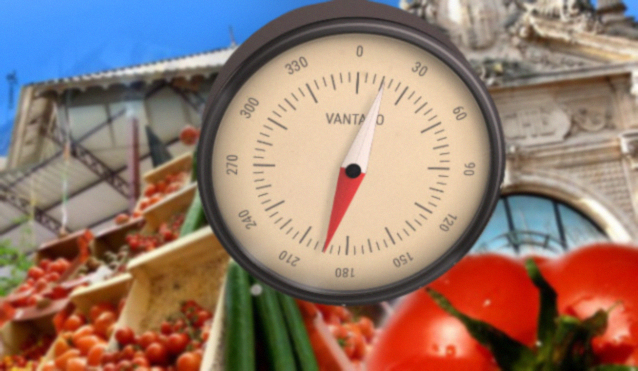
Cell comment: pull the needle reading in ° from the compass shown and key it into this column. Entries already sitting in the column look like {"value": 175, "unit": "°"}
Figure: {"value": 195, "unit": "°"}
